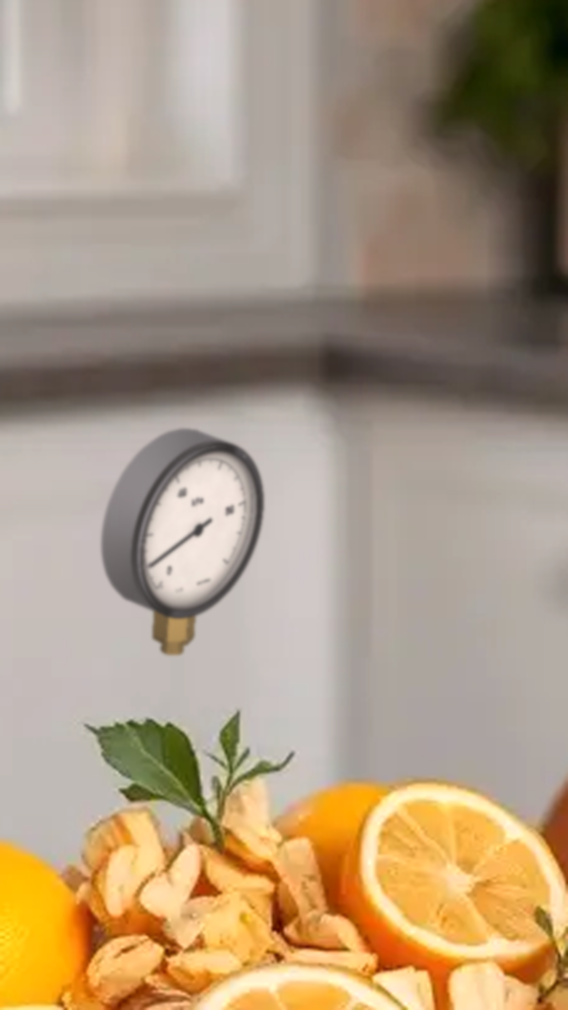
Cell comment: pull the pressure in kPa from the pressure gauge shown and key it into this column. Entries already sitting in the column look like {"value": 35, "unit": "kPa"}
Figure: {"value": 10, "unit": "kPa"}
